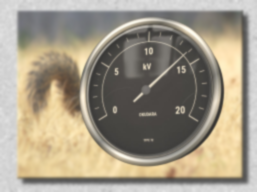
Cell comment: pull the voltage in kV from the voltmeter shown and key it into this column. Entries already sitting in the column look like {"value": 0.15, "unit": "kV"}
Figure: {"value": 14, "unit": "kV"}
